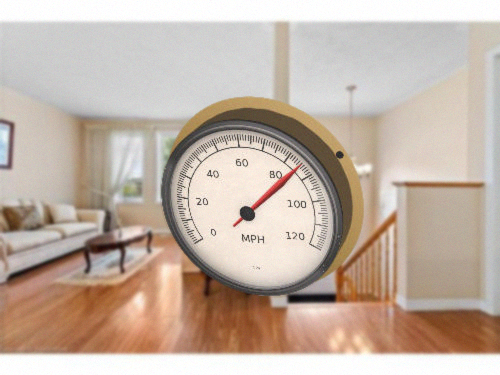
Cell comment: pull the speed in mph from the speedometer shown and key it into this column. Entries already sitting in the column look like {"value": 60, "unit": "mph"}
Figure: {"value": 85, "unit": "mph"}
